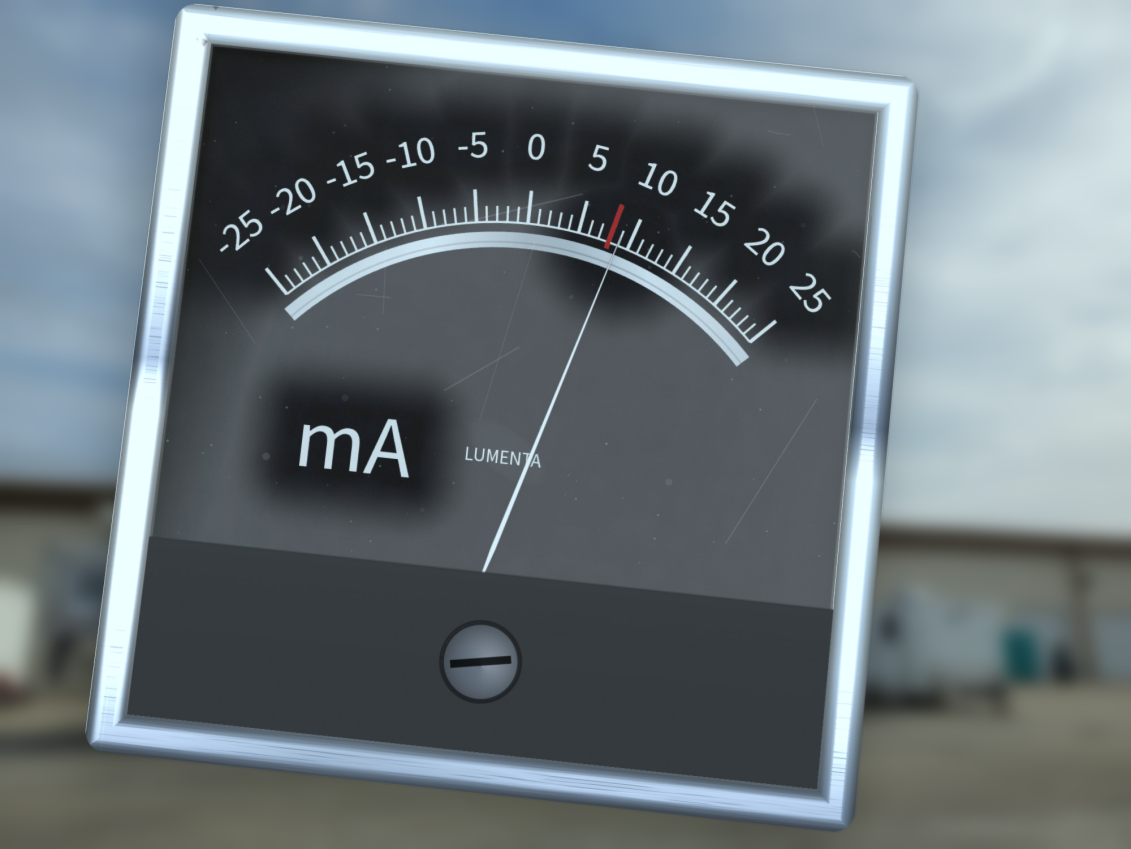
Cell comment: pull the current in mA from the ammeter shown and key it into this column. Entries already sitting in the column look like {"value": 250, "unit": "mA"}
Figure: {"value": 9, "unit": "mA"}
